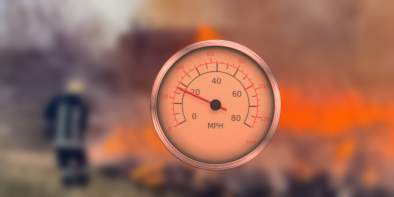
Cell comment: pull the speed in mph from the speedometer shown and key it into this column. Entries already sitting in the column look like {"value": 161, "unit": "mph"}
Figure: {"value": 17.5, "unit": "mph"}
